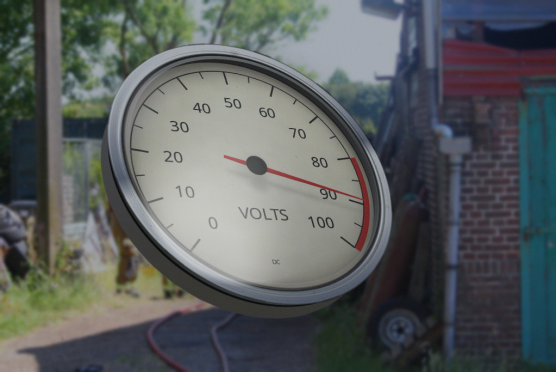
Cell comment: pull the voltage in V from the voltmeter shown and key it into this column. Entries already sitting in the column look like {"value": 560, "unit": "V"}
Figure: {"value": 90, "unit": "V"}
